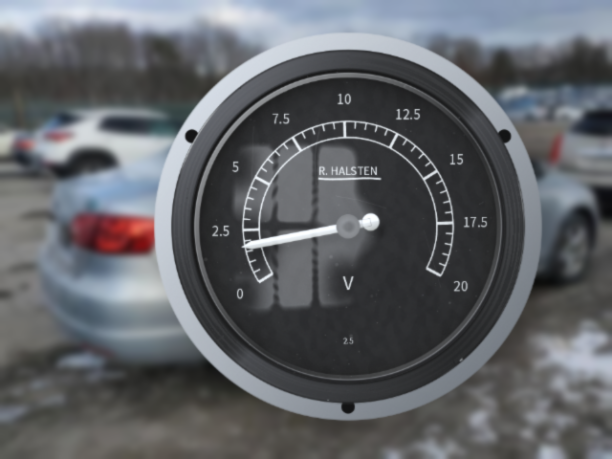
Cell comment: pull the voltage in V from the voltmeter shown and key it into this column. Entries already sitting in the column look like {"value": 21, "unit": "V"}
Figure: {"value": 1.75, "unit": "V"}
